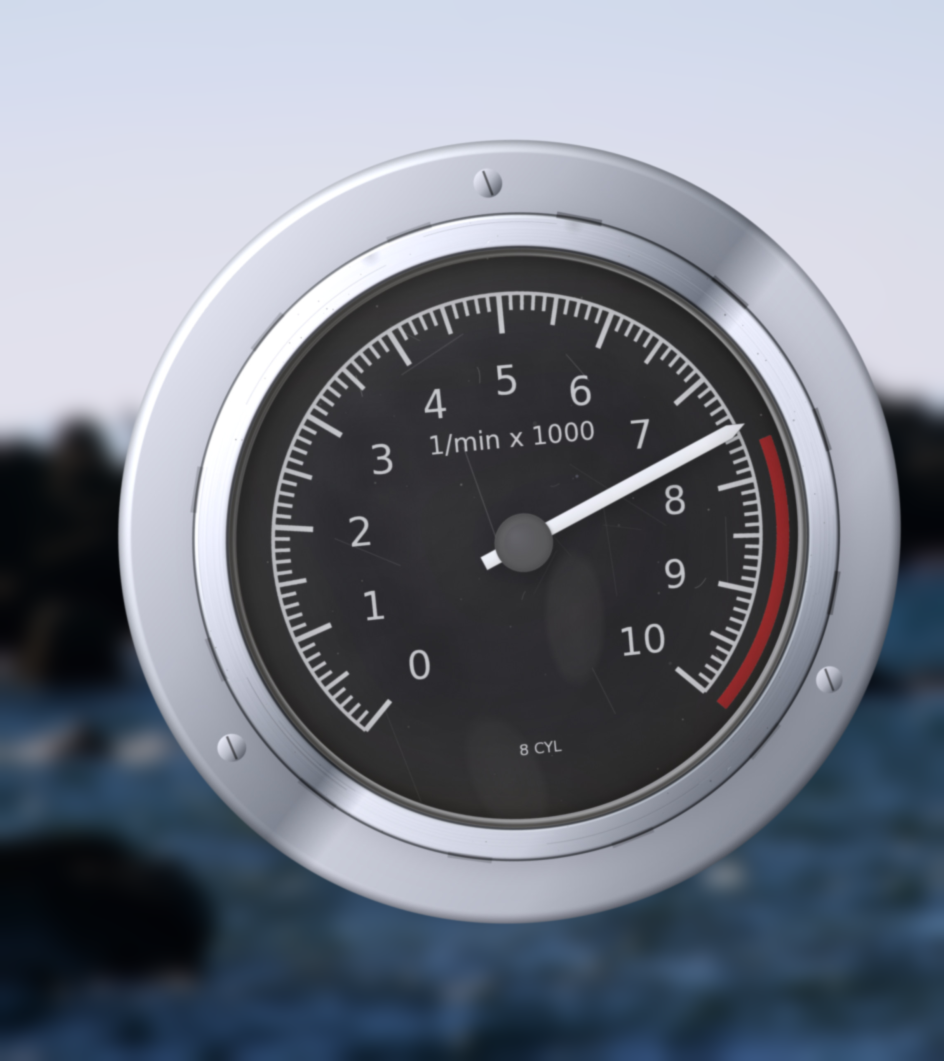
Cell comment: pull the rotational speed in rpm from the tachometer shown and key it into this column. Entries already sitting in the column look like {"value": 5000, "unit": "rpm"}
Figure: {"value": 7500, "unit": "rpm"}
